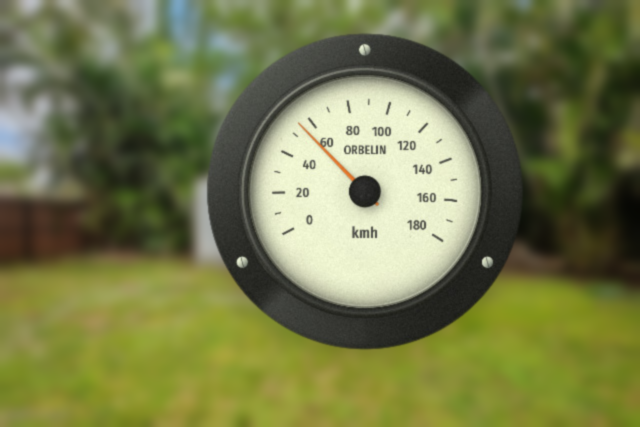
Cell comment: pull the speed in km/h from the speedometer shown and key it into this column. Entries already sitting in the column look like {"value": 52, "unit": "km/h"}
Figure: {"value": 55, "unit": "km/h"}
